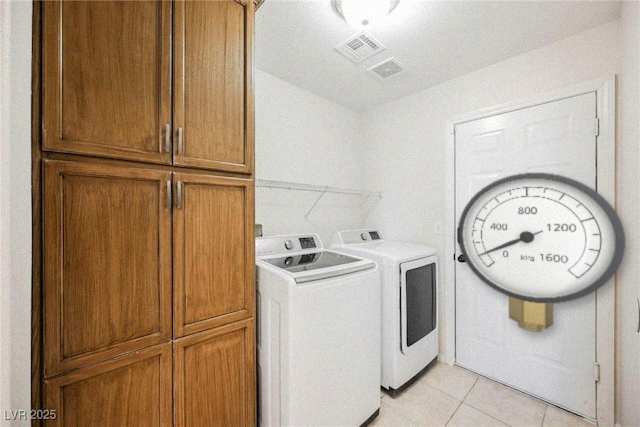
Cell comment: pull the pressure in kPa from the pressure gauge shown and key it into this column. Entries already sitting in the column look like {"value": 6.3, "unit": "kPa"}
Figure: {"value": 100, "unit": "kPa"}
